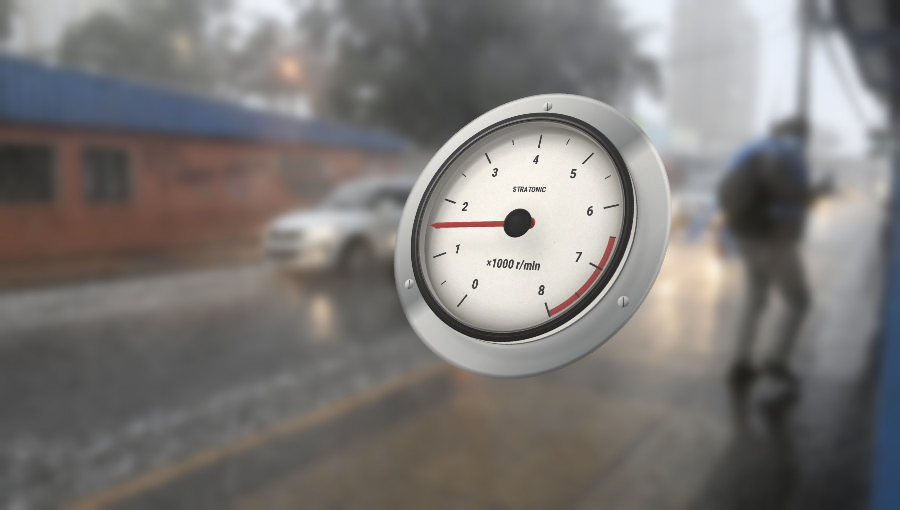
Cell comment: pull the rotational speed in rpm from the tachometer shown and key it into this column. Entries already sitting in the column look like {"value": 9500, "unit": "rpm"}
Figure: {"value": 1500, "unit": "rpm"}
